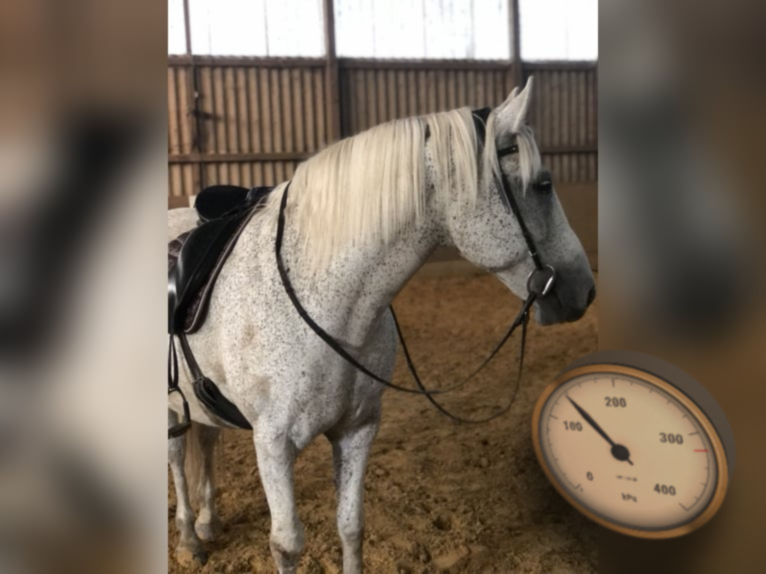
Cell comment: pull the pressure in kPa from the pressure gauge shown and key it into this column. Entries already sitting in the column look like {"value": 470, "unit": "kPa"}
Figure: {"value": 140, "unit": "kPa"}
